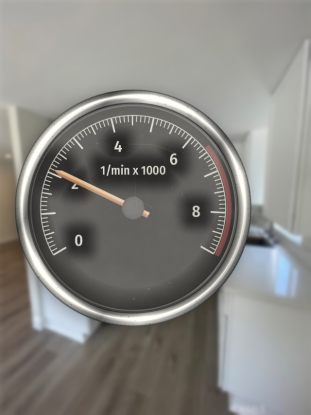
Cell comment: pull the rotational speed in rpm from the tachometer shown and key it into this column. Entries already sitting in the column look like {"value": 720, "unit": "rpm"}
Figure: {"value": 2100, "unit": "rpm"}
